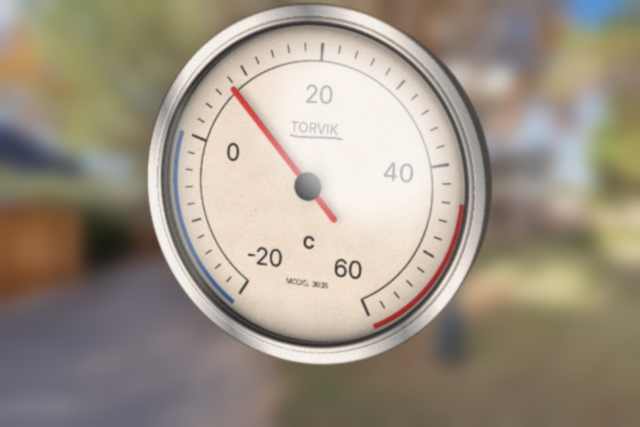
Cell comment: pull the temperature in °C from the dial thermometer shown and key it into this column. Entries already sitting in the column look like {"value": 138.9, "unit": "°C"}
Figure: {"value": 8, "unit": "°C"}
